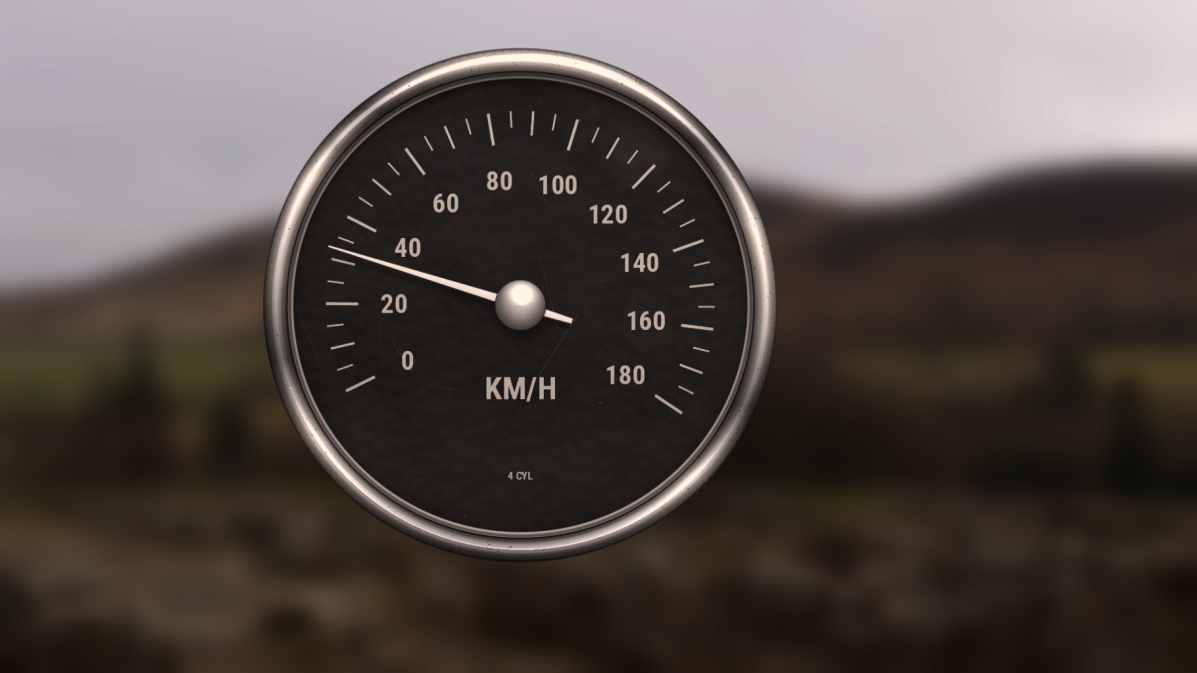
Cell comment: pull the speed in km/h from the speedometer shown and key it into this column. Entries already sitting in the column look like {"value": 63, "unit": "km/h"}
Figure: {"value": 32.5, "unit": "km/h"}
